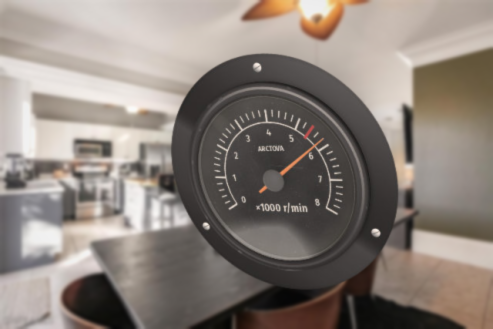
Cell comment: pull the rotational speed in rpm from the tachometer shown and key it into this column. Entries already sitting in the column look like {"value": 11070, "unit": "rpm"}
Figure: {"value": 5800, "unit": "rpm"}
